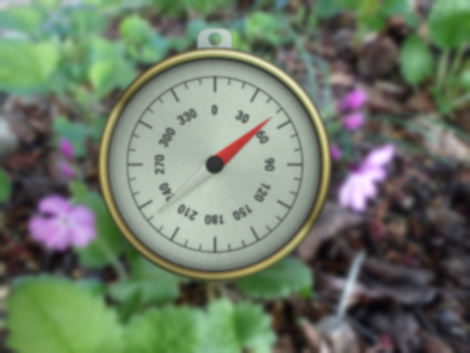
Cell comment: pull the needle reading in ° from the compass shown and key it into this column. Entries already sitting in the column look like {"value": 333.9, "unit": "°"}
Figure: {"value": 50, "unit": "°"}
